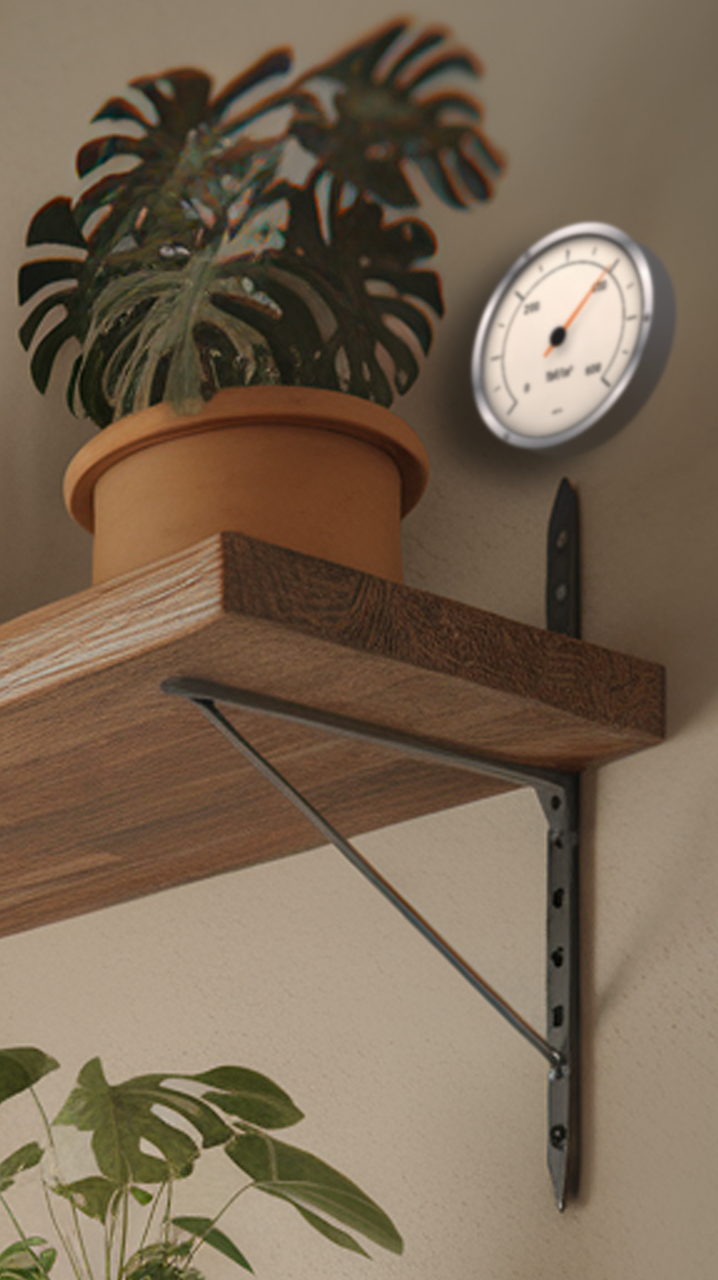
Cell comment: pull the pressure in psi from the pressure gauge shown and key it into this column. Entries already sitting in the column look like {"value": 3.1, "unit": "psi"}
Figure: {"value": 400, "unit": "psi"}
